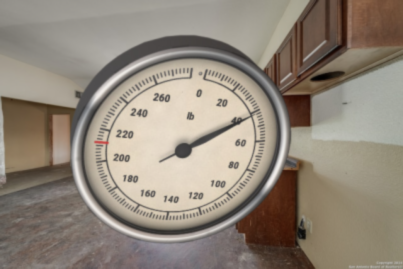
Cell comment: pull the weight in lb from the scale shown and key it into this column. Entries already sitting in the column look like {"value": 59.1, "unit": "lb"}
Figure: {"value": 40, "unit": "lb"}
